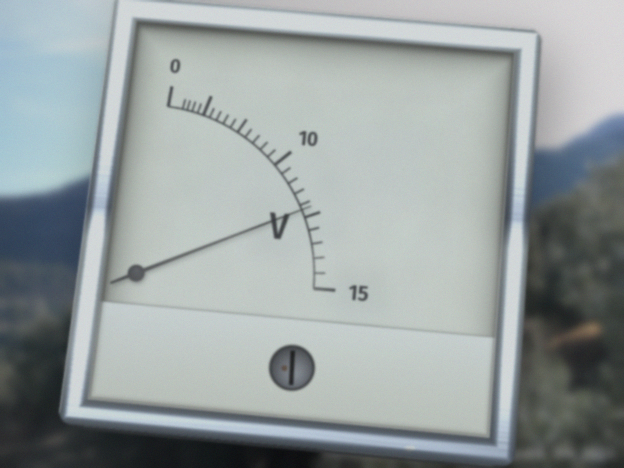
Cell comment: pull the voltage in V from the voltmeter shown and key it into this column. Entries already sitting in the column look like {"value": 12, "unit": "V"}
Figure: {"value": 12.25, "unit": "V"}
